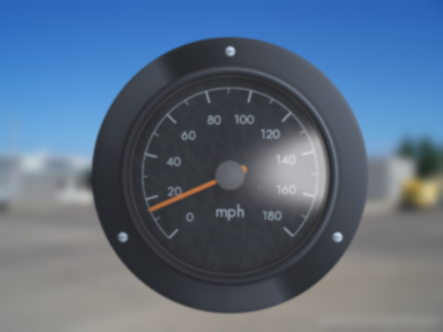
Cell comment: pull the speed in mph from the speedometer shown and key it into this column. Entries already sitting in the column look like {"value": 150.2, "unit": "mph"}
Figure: {"value": 15, "unit": "mph"}
